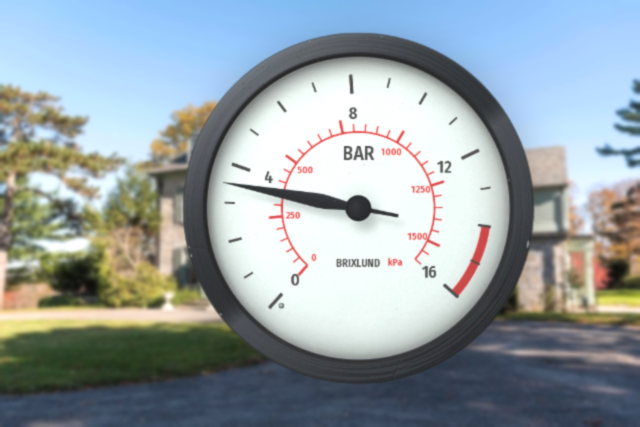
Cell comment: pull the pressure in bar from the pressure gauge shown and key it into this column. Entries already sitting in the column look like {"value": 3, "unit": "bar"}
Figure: {"value": 3.5, "unit": "bar"}
